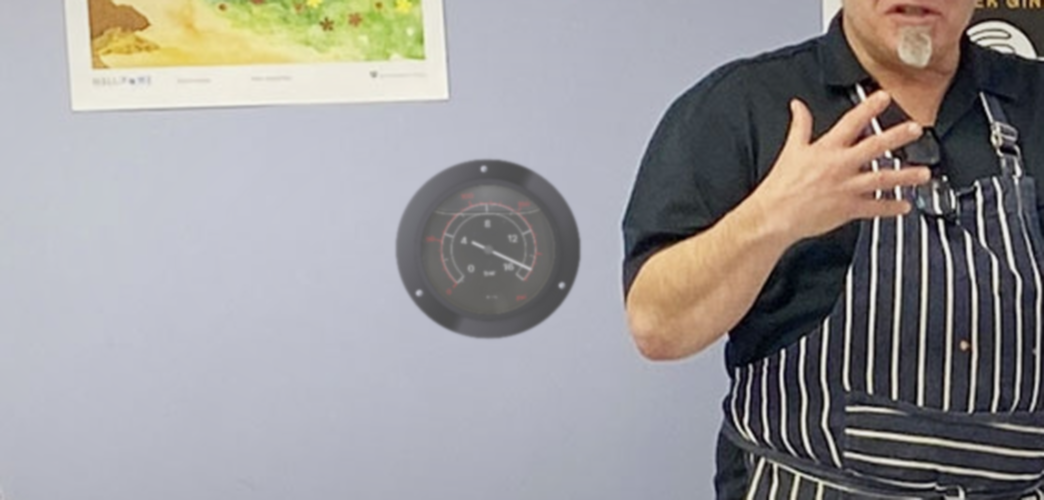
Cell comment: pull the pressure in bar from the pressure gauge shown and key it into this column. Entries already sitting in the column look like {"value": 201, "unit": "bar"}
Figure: {"value": 15, "unit": "bar"}
